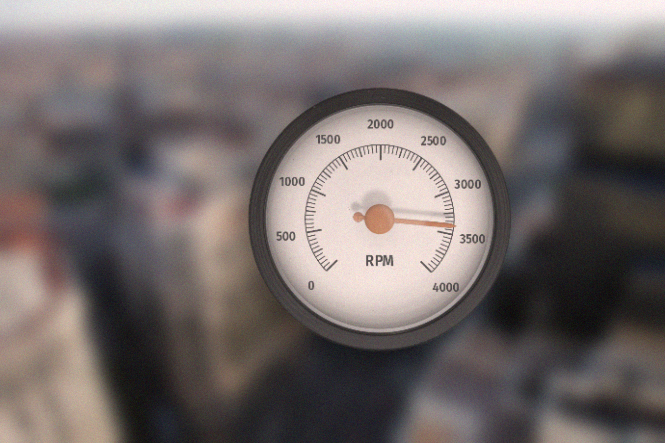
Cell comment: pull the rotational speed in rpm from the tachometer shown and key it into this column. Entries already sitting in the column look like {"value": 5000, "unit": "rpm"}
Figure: {"value": 3400, "unit": "rpm"}
